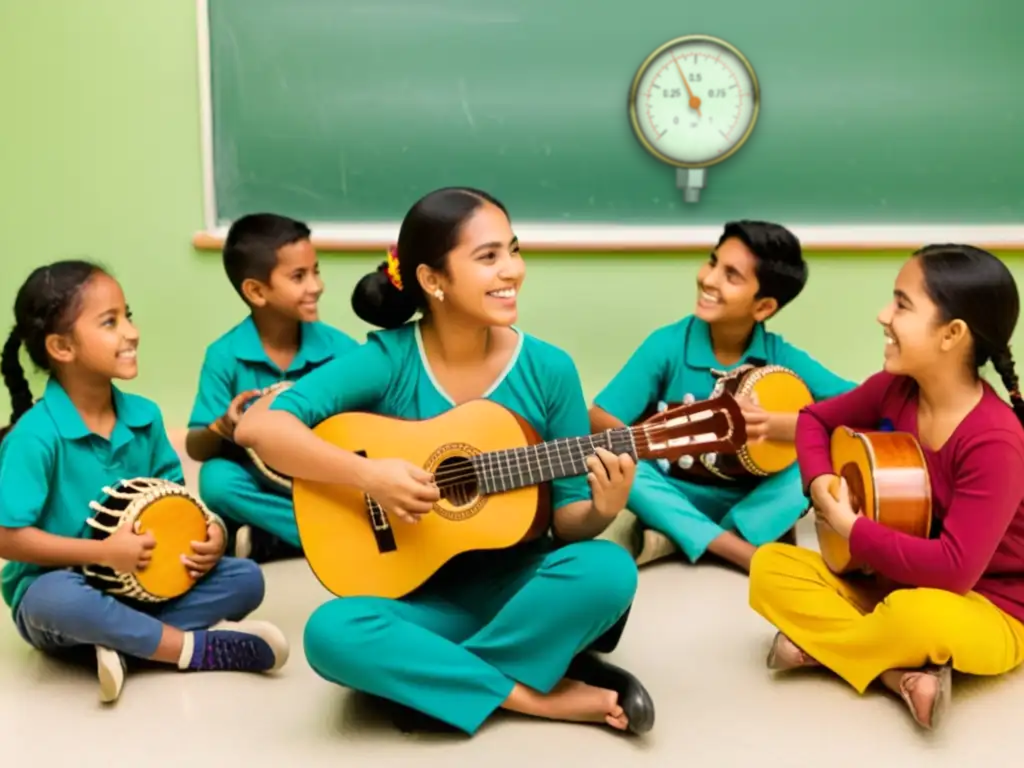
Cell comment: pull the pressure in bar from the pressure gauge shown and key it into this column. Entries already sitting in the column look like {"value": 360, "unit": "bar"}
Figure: {"value": 0.4, "unit": "bar"}
